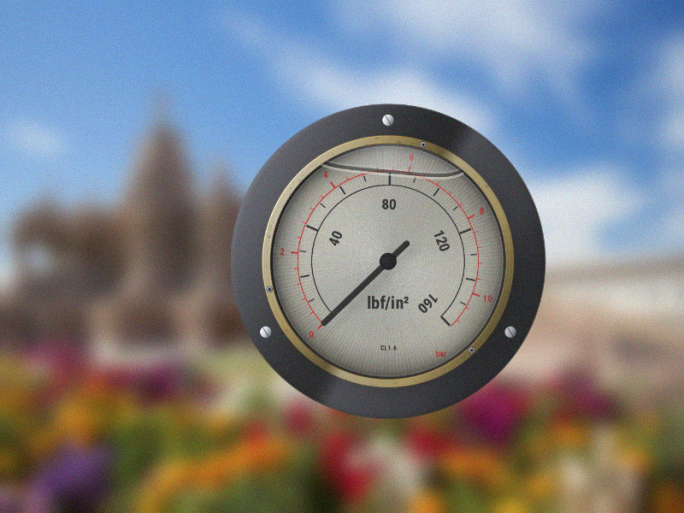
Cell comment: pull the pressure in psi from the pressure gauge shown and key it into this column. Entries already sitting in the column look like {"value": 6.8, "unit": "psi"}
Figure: {"value": 0, "unit": "psi"}
